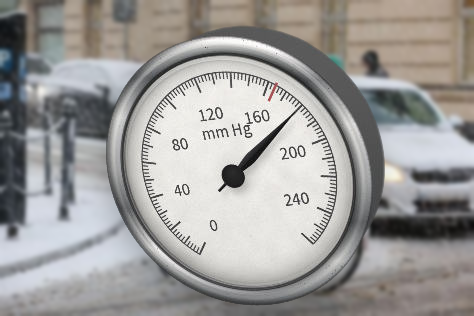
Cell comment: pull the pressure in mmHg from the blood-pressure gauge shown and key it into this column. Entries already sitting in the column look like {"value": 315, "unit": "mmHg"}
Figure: {"value": 180, "unit": "mmHg"}
